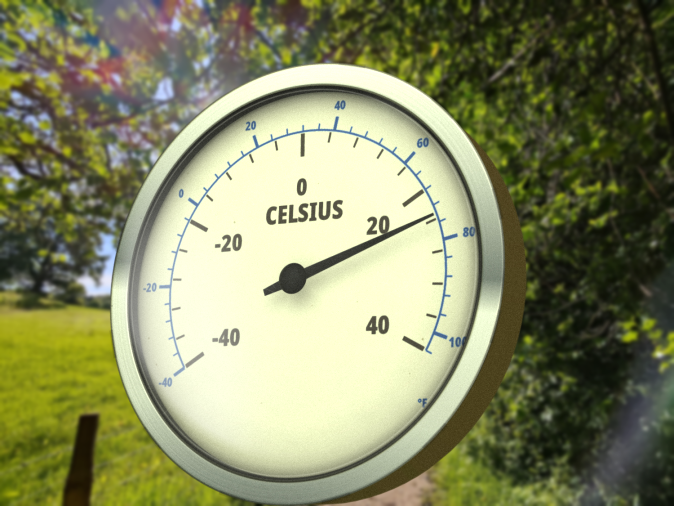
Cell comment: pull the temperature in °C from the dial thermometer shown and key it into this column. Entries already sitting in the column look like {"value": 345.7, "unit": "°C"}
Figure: {"value": 24, "unit": "°C"}
